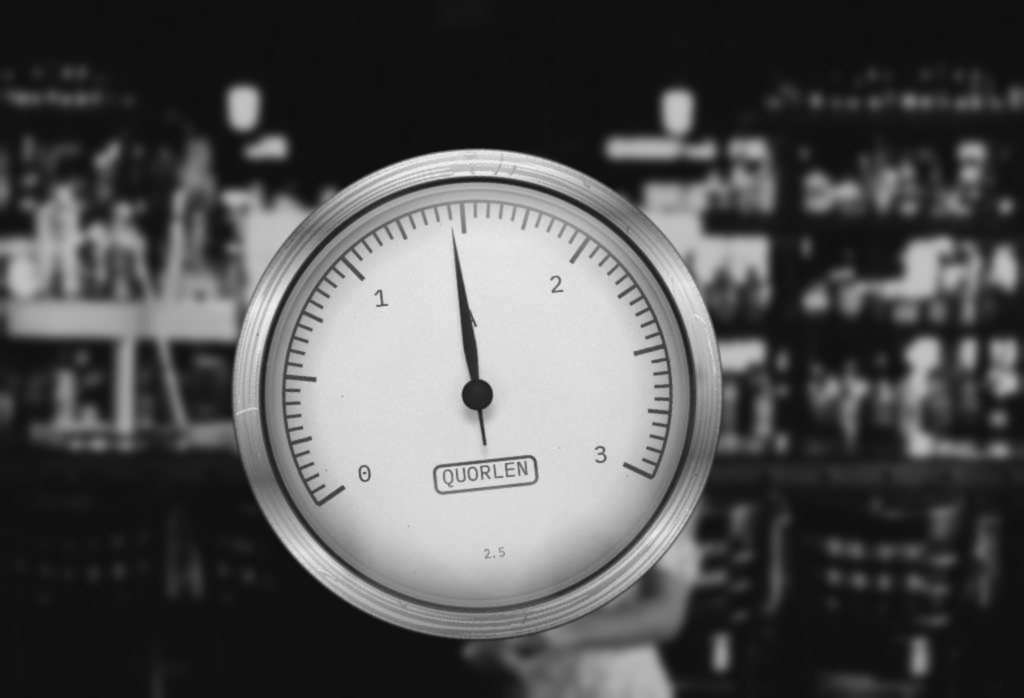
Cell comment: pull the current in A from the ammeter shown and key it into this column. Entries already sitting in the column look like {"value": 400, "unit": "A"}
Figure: {"value": 1.45, "unit": "A"}
